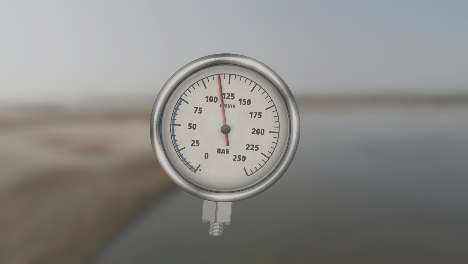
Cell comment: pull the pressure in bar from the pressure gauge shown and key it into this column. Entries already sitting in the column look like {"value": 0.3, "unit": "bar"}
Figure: {"value": 115, "unit": "bar"}
